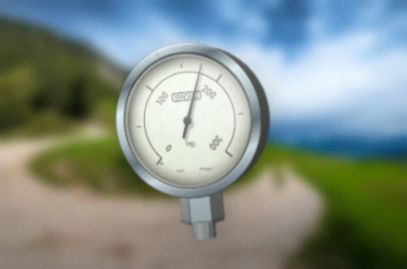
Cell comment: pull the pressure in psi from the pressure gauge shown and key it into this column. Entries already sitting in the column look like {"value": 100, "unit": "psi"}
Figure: {"value": 175, "unit": "psi"}
